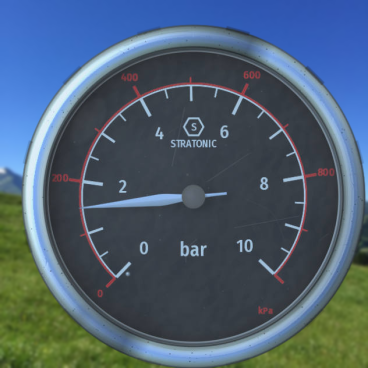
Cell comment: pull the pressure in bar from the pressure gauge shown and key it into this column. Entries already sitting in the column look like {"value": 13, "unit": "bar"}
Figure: {"value": 1.5, "unit": "bar"}
